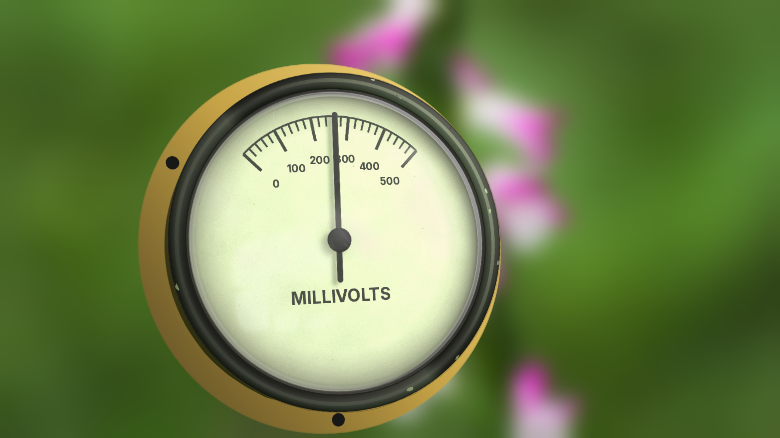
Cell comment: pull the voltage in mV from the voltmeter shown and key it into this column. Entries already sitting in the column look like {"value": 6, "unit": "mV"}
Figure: {"value": 260, "unit": "mV"}
